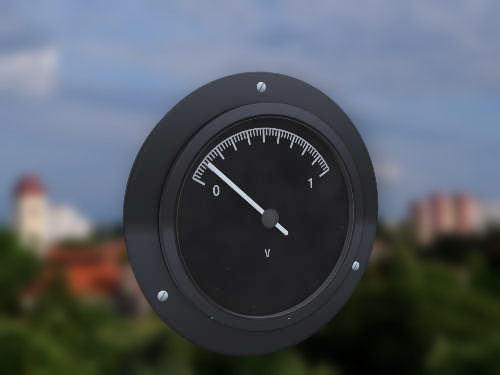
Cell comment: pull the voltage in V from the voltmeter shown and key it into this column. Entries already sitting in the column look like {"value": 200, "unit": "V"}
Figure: {"value": 0.1, "unit": "V"}
